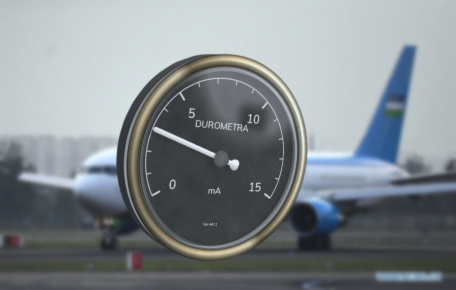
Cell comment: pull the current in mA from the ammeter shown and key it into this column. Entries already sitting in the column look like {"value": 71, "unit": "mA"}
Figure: {"value": 3, "unit": "mA"}
